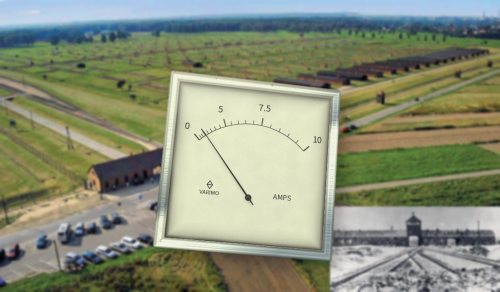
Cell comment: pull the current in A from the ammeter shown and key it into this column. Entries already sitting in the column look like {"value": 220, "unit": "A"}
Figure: {"value": 2.5, "unit": "A"}
